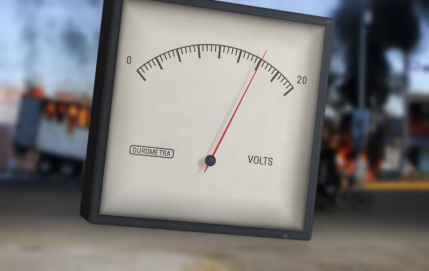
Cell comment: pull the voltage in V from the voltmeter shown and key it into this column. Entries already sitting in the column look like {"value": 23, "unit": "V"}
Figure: {"value": 15, "unit": "V"}
